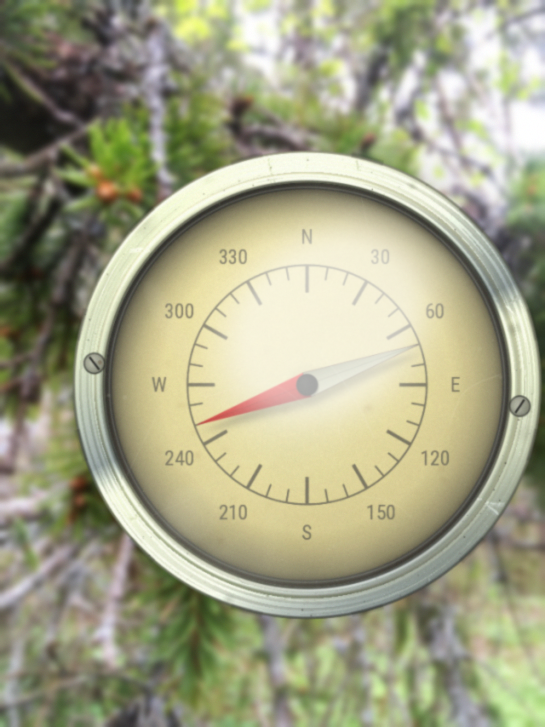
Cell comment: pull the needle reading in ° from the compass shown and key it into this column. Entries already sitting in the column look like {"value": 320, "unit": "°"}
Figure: {"value": 250, "unit": "°"}
